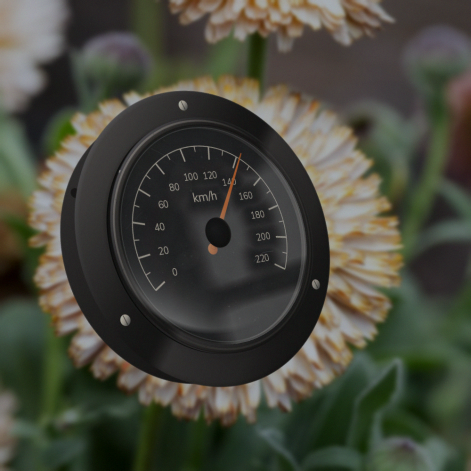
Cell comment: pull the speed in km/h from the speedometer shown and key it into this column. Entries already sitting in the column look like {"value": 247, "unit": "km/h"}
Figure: {"value": 140, "unit": "km/h"}
